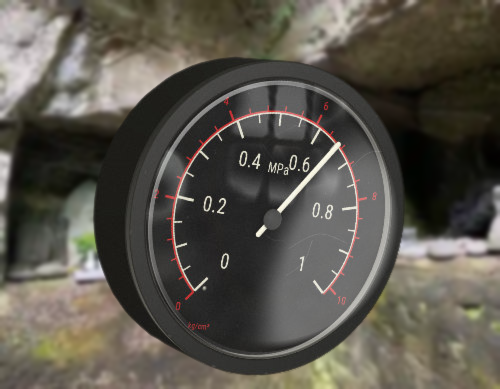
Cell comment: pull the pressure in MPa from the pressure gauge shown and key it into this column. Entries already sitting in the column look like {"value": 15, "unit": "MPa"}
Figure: {"value": 0.65, "unit": "MPa"}
